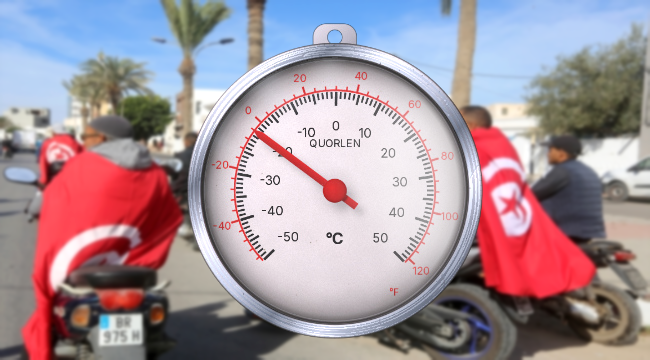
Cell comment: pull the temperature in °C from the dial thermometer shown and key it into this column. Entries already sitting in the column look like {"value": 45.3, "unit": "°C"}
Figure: {"value": -20, "unit": "°C"}
